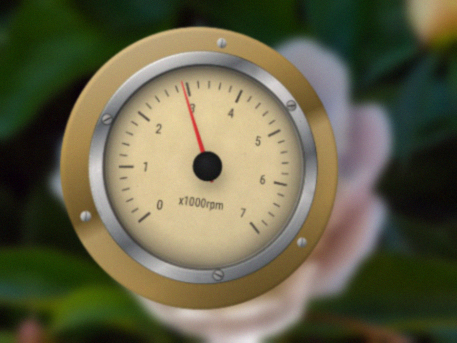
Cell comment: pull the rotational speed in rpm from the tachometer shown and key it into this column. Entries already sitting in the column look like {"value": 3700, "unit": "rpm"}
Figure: {"value": 2900, "unit": "rpm"}
